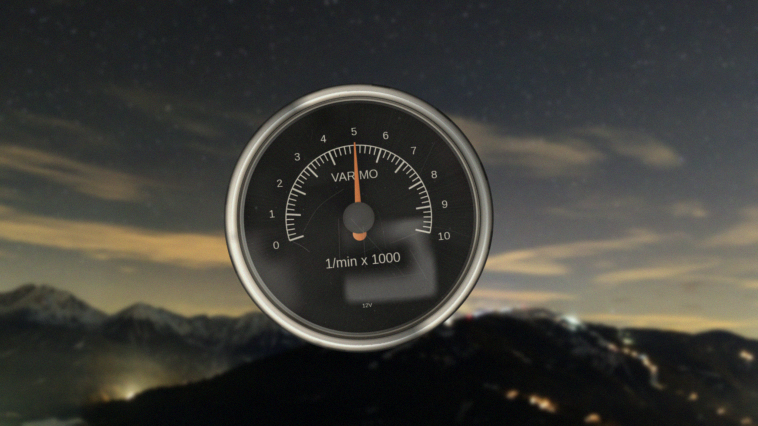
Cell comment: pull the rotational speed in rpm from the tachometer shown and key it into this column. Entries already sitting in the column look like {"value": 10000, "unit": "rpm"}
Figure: {"value": 5000, "unit": "rpm"}
